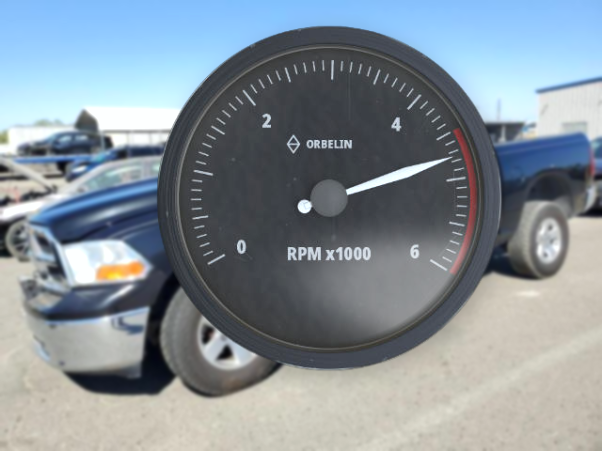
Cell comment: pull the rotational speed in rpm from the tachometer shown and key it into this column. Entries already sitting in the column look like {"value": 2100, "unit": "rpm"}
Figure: {"value": 4750, "unit": "rpm"}
